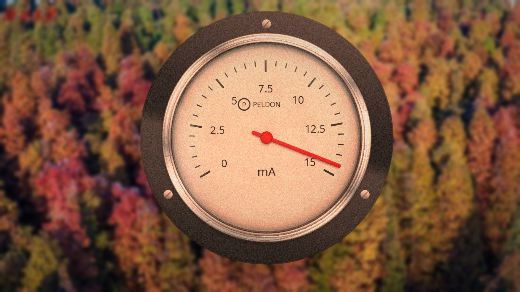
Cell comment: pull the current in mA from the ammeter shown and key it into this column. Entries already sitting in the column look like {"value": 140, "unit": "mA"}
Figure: {"value": 14.5, "unit": "mA"}
